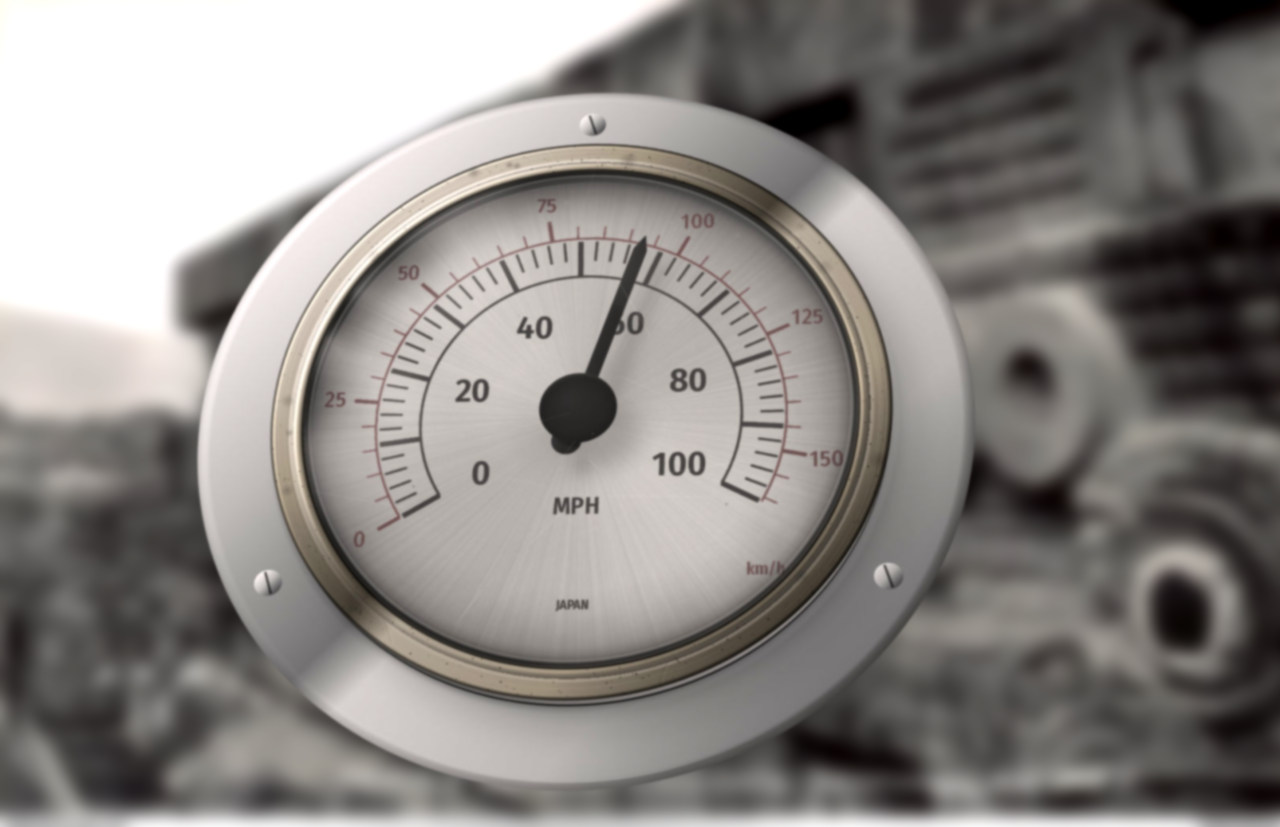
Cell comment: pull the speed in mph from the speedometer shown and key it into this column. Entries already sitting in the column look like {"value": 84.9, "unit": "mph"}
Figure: {"value": 58, "unit": "mph"}
